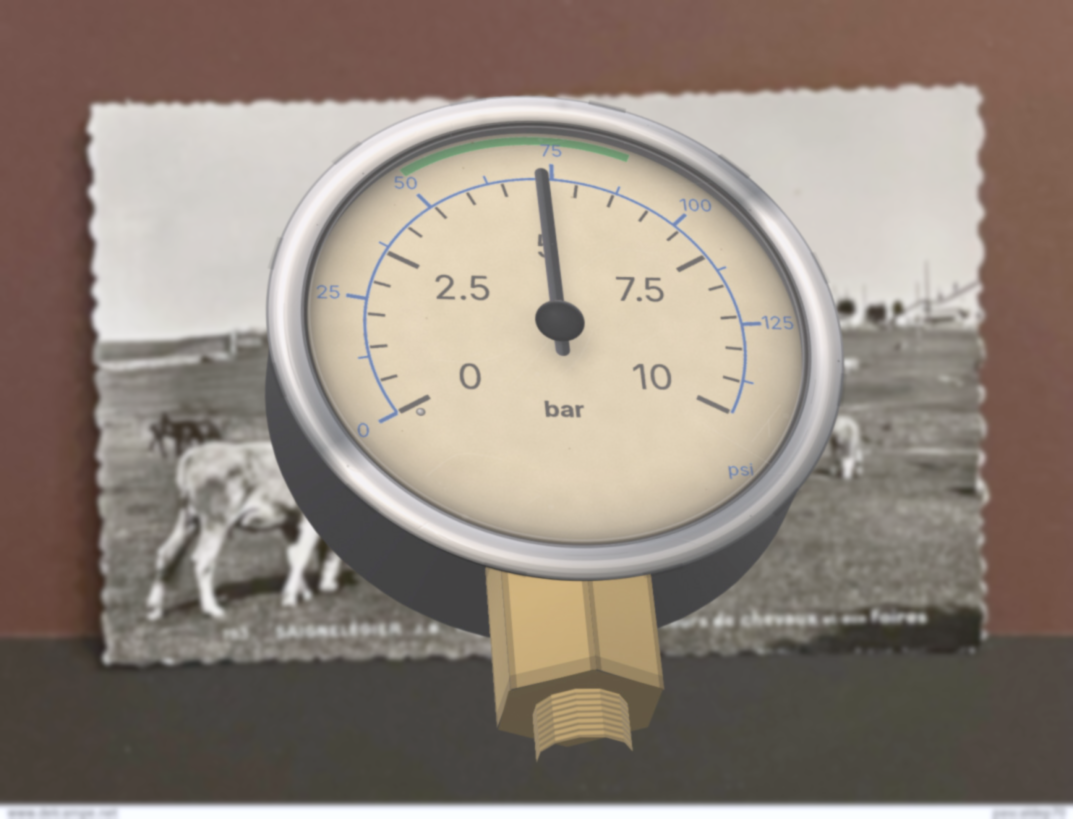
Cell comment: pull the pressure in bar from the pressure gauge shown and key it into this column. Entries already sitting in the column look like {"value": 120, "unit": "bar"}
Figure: {"value": 5, "unit": "bar"}
